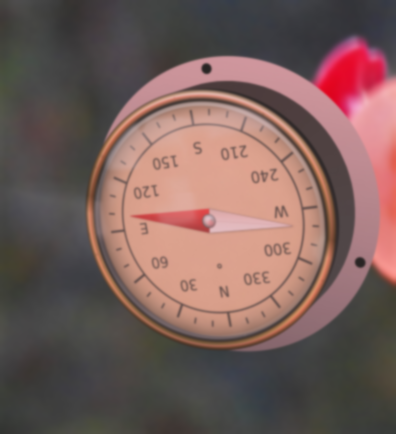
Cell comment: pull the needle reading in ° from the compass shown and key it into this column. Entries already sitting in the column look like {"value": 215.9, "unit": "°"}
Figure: {"value": 100, "unit": "°"}
